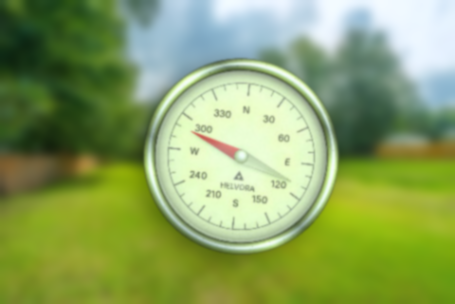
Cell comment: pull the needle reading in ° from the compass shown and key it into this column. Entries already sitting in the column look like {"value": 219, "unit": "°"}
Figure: {"value": 290, "unit": "°"}
